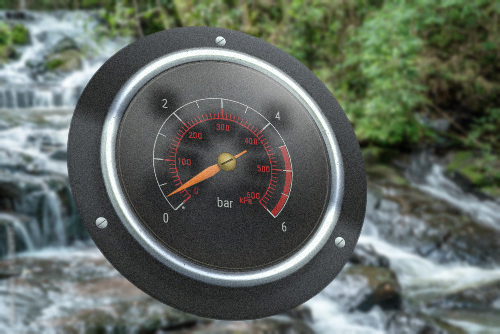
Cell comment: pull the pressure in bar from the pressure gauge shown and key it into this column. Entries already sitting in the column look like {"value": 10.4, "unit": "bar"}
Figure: {"value": 0.25, "unit": "bar"}
